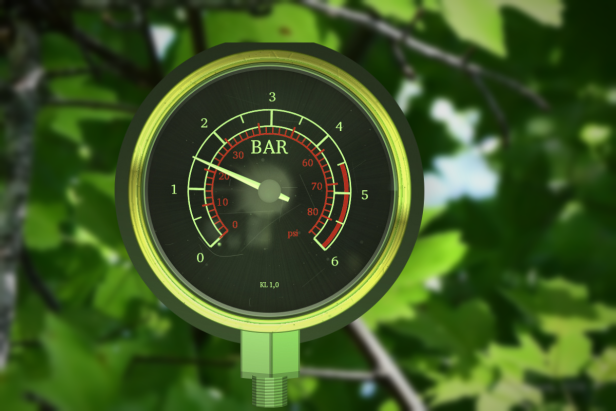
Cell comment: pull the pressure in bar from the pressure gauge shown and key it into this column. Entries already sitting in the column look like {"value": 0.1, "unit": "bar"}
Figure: {"value": 1.5, "unit": "bar"}
